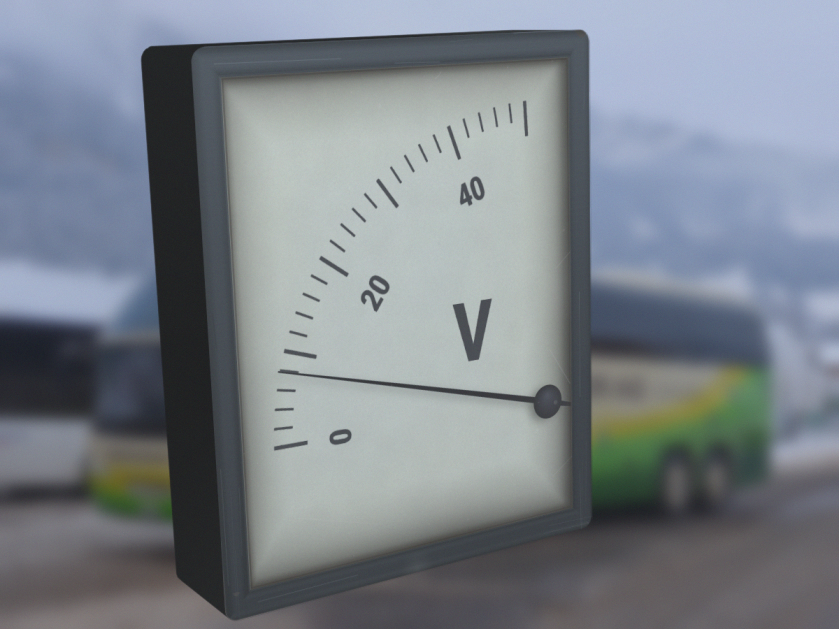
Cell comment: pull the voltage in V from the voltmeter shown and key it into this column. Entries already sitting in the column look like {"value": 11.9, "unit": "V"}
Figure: {"value": 8, "unit": "V"}
